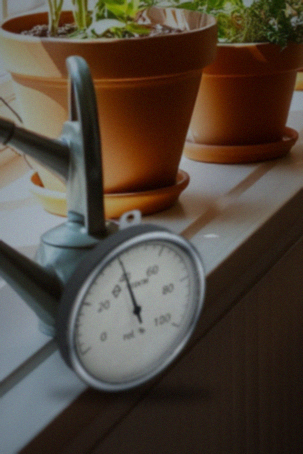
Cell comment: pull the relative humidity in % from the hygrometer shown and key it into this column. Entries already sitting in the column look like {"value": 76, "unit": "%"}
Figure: {"value": 40, "unit": "%"}
